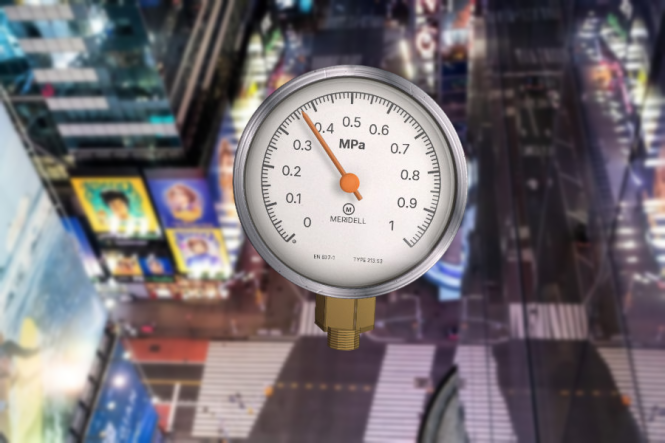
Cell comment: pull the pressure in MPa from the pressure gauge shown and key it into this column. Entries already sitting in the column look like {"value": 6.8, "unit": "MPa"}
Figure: {"value": 0.37, "unit": "MPa"}
